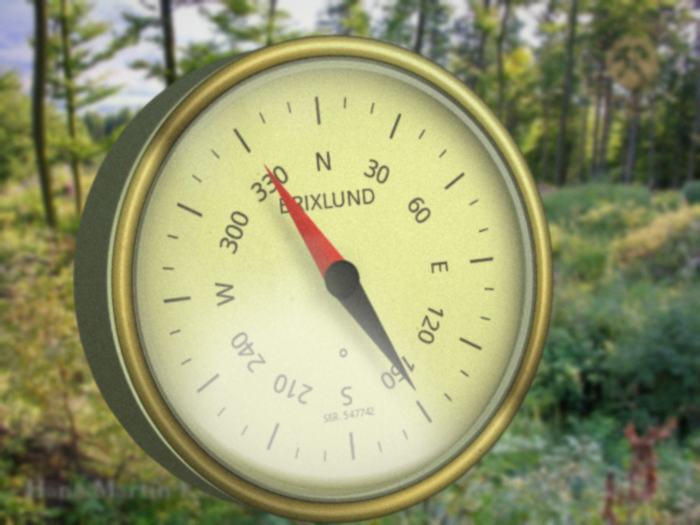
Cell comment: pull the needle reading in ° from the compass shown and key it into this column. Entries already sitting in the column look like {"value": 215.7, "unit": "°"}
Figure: {"value": 330, "unit": "°"}
